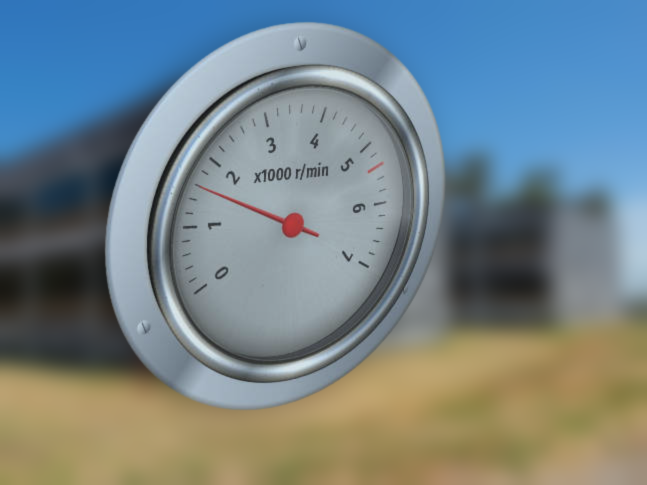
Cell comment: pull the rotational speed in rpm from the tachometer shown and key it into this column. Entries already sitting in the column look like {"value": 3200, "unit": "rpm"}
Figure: {"value": 1600, "unit": "rpm"}
